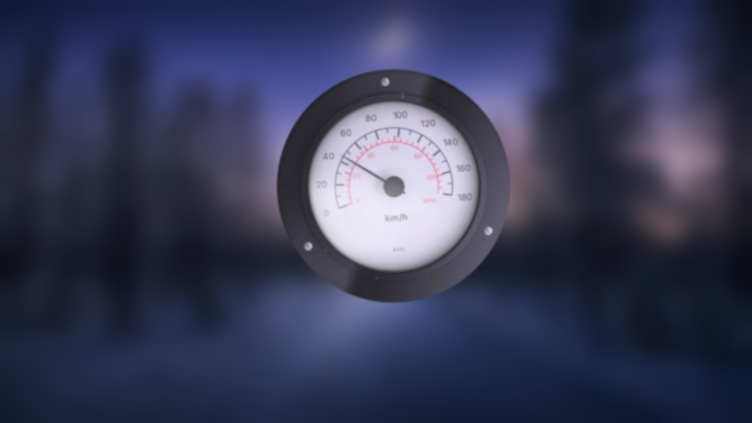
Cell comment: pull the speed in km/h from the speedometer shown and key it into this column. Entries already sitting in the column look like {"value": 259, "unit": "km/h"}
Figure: {"value": 45, "unit": "km/h"}
